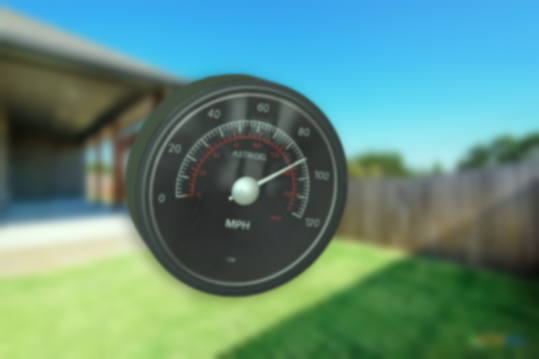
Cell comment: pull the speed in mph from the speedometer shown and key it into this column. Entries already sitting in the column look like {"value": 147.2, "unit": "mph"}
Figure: {"value": 90, "unit": "mph"}
